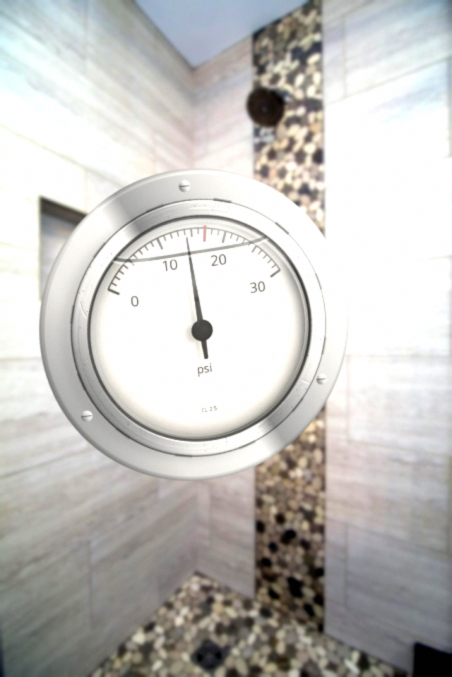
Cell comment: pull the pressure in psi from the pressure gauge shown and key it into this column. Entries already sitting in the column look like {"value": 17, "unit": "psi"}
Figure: {"value": 14, "unit": "psi"}
